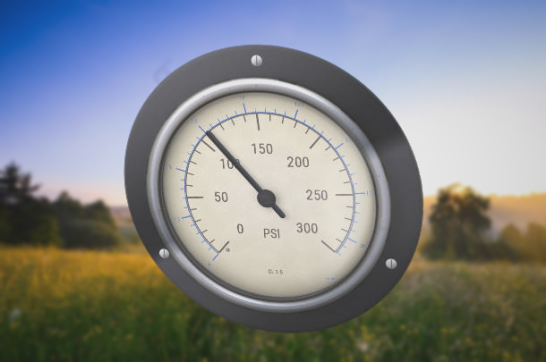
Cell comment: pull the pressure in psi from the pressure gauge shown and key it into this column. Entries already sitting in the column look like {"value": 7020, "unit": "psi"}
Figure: {"value": 110, "unit": "psi"}
